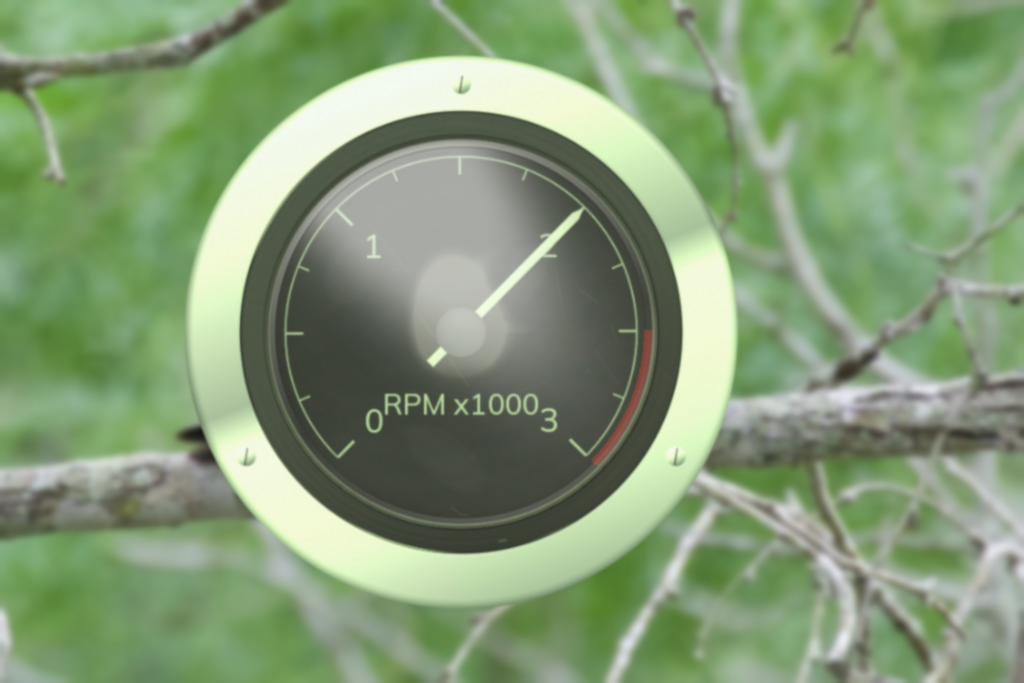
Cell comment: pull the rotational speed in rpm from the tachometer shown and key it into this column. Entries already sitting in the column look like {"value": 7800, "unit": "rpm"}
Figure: {"value": 2000, "unit": "rpm"}
